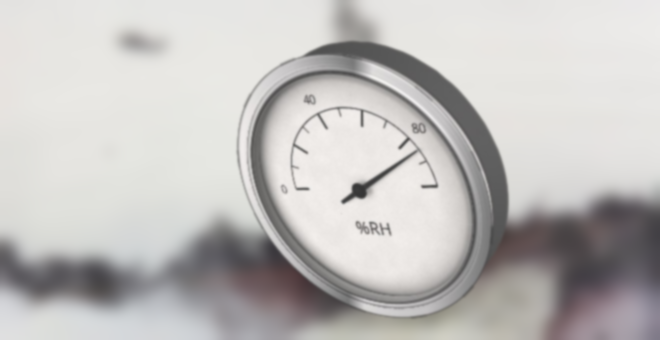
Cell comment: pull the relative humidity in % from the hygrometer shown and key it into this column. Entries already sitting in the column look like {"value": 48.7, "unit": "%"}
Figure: {"value": 85, "unit": "%"}
